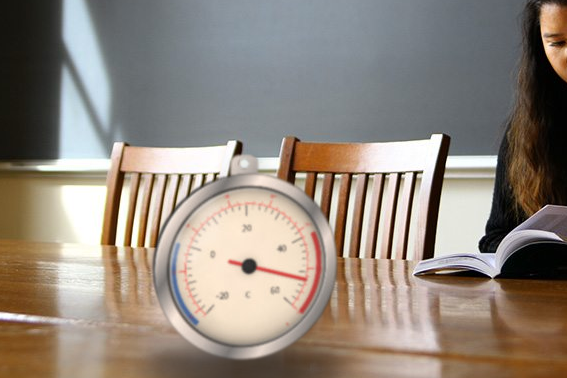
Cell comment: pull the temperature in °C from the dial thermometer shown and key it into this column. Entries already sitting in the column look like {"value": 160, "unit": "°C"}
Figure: {"value": 52, "unit": "°C"}
